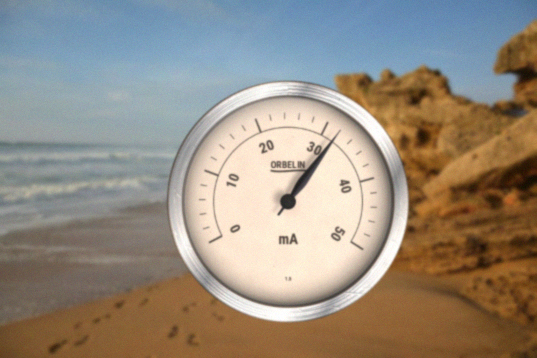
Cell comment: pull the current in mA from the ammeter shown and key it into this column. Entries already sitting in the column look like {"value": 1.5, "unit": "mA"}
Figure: {"value": 32, "unit": "mA"}
